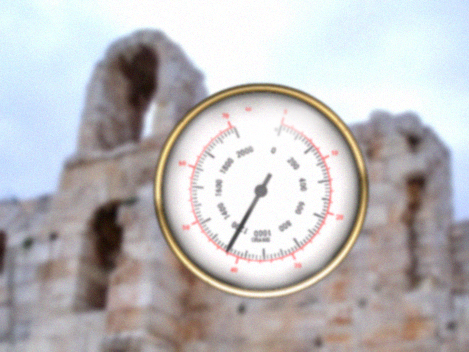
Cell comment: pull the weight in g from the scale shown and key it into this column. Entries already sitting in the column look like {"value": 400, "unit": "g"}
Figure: {"value": 1200, "unit": "g"}
